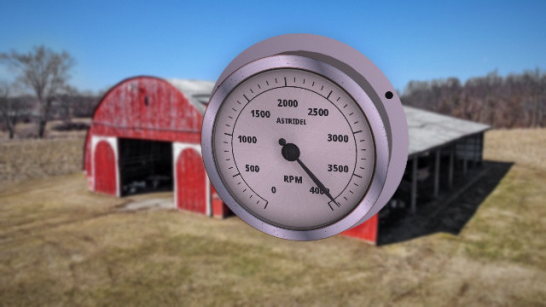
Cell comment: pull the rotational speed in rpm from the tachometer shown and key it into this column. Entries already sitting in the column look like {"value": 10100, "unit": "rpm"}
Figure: {"value": 3900, "unit": "rpm"}
